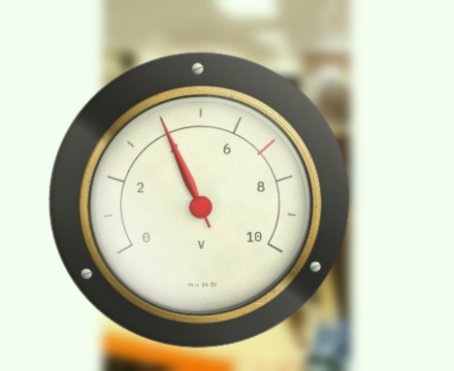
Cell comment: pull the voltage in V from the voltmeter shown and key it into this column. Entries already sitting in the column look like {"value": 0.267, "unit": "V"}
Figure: {"value": 4, "unit": "V"}
